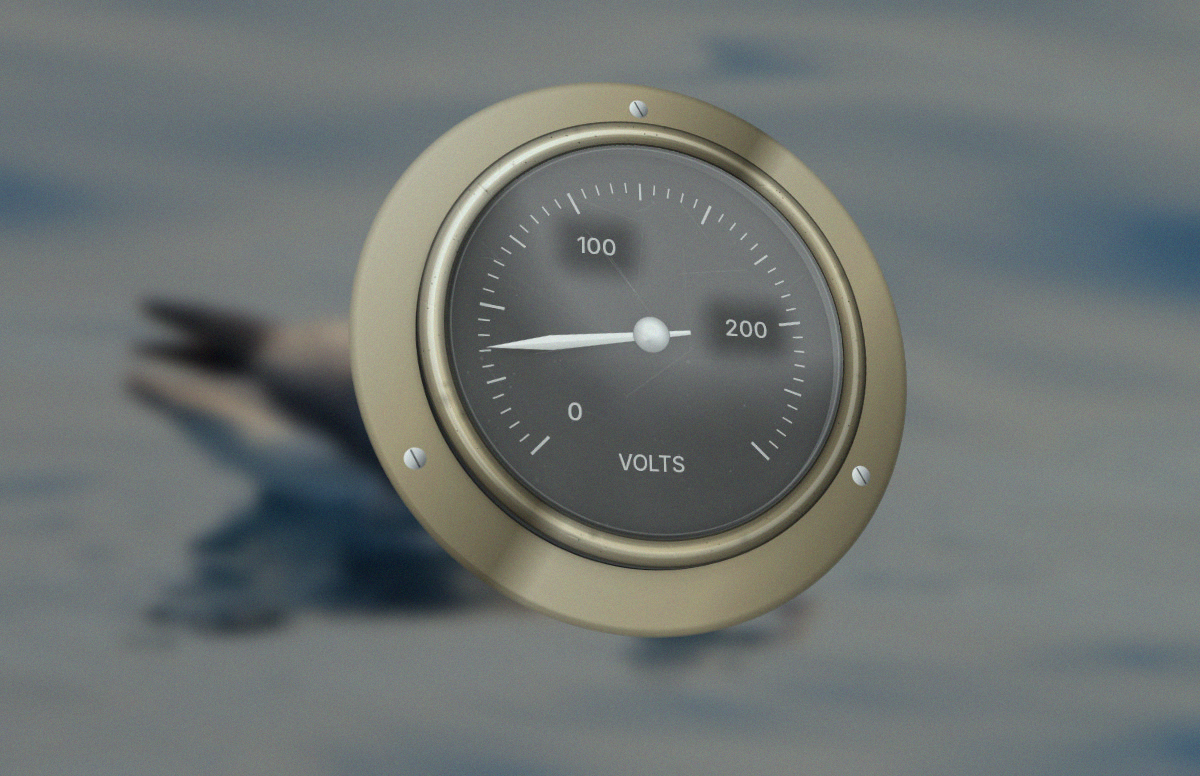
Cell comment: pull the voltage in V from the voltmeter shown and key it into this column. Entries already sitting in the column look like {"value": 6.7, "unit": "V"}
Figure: {"value": 35, "unit": "V"}
